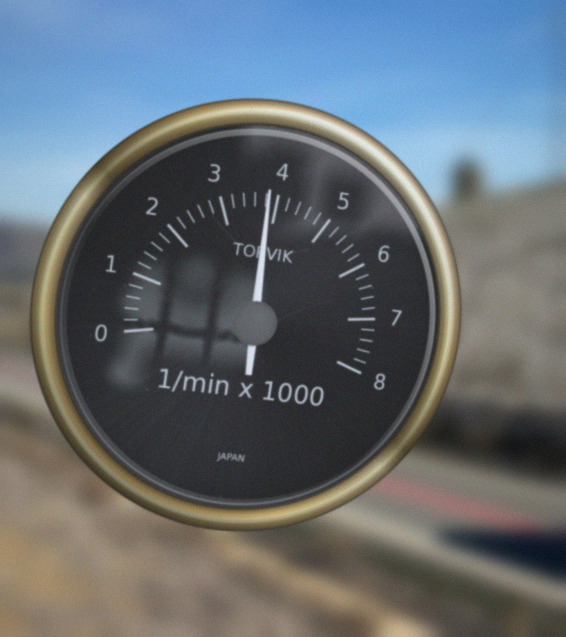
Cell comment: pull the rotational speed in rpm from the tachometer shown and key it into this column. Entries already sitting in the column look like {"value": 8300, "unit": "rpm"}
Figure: {"value": 3800, "unit": "rpm"}
